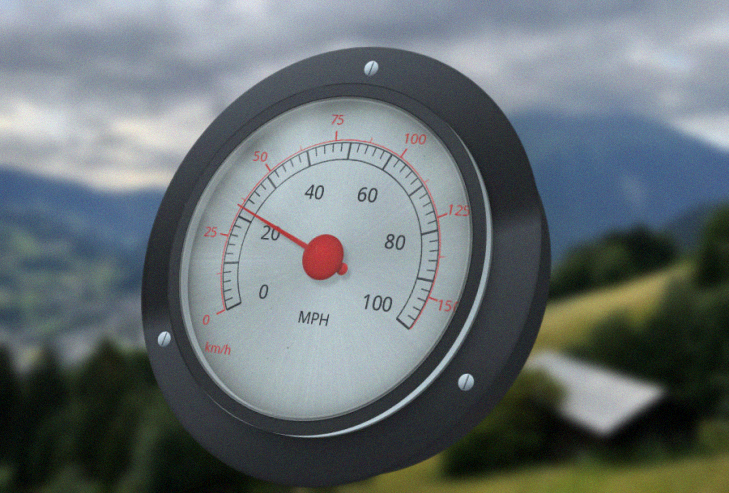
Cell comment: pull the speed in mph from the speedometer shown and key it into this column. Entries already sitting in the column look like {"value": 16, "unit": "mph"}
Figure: {"value": 22, "unit": "mph"}
